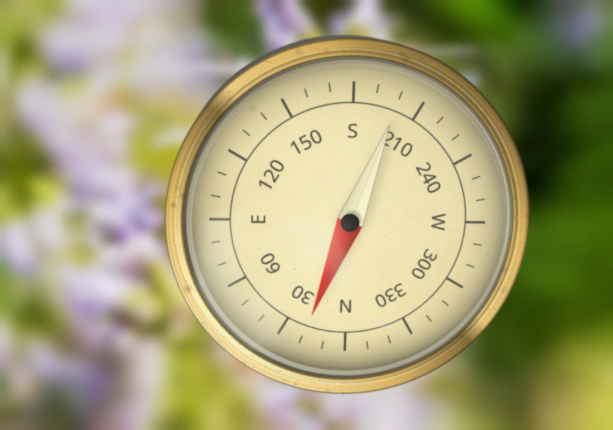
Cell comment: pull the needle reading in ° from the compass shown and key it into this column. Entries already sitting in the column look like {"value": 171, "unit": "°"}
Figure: {"value": 20, "unit": "°"}
